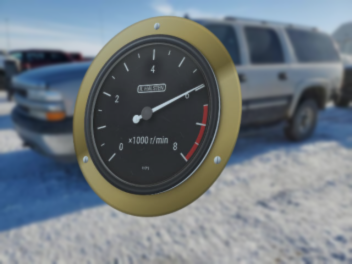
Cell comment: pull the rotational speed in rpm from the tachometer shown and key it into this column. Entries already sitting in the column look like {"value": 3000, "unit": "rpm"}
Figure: {"value": 6000, "unit": "rpm"}
